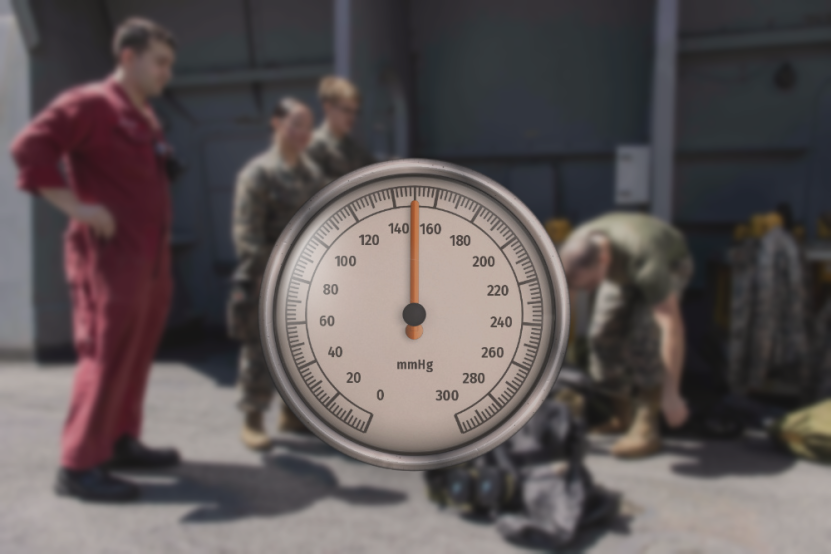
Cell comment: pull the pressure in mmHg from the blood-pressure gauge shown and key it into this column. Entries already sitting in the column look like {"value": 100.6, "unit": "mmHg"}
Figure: {"value": 150, "unit": "mmHg"}
